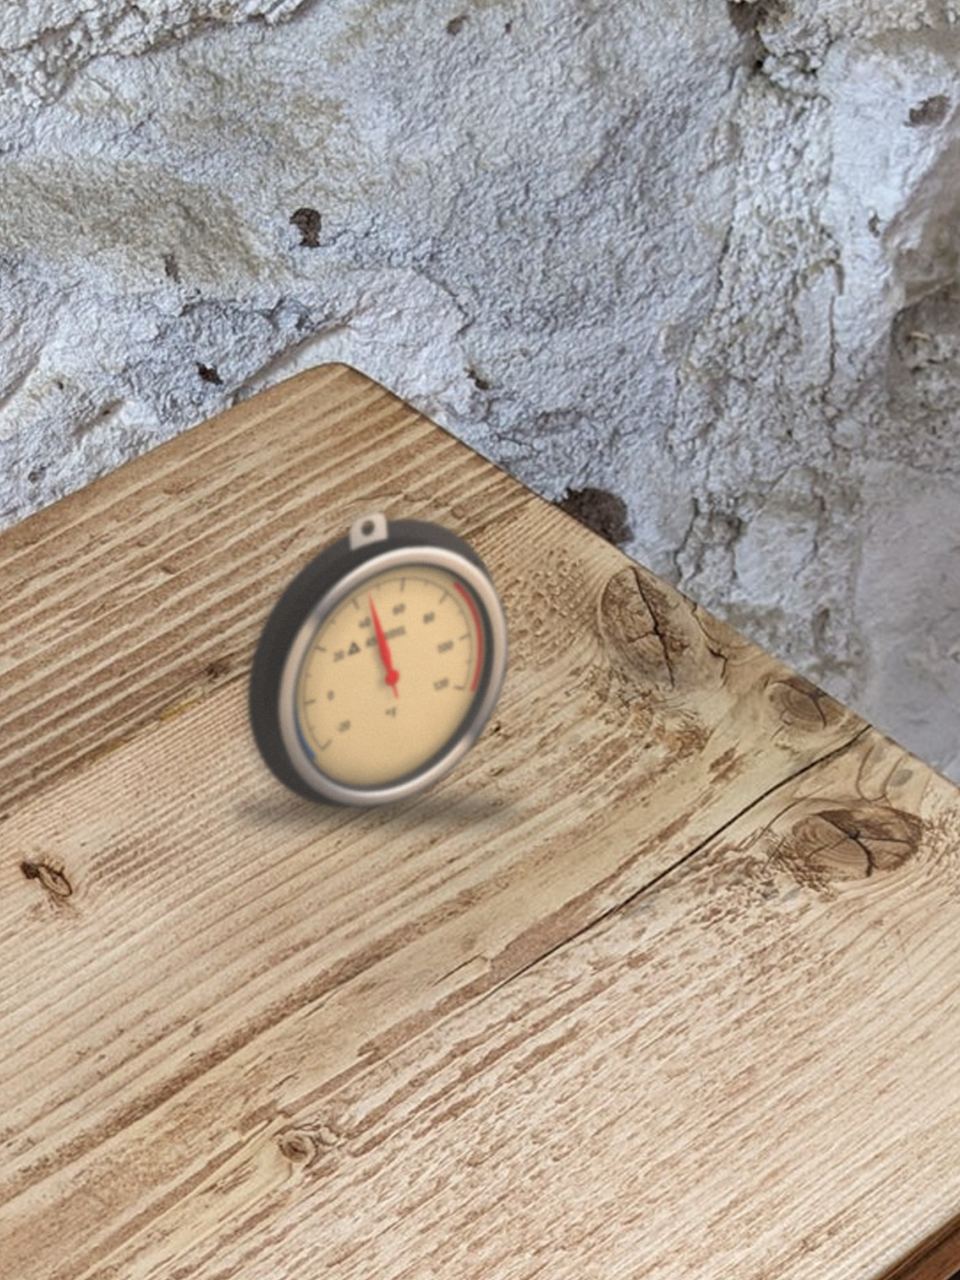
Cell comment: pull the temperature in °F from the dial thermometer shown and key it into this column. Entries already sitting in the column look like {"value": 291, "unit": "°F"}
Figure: {"value": 45, "unit": "°F"}
